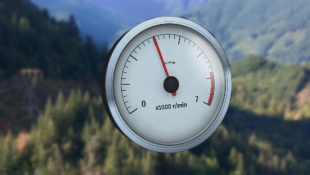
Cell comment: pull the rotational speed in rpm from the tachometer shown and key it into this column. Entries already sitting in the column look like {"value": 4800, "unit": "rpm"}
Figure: {"value": 3000, "unit": "rpm"}
